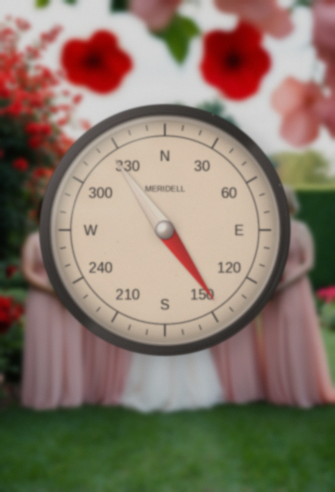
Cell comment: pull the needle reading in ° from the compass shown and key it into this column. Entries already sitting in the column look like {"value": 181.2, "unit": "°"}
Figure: {"value": 145, "unit": "°"}
